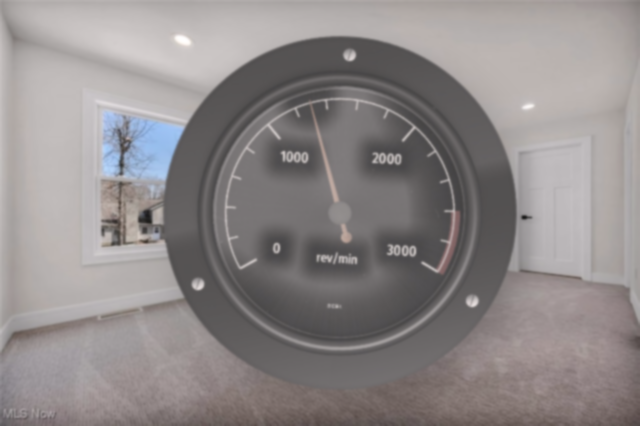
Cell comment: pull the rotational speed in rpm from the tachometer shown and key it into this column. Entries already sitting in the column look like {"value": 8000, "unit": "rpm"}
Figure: {"value": 1300, "unit": "rpm"}
